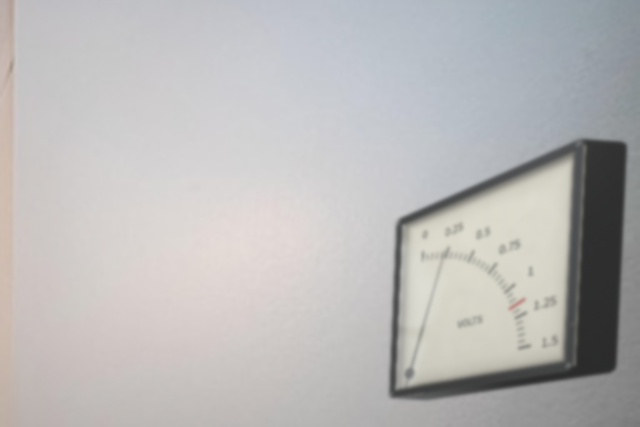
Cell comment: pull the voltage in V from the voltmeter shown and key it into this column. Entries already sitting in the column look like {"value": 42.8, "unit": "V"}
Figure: {"value": 0.25, "unit": "V"}
